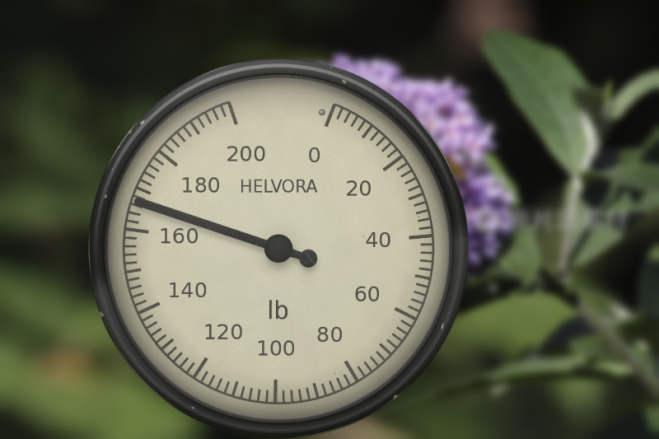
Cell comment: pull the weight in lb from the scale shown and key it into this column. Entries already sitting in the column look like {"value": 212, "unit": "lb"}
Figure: {"value": 167, "unit": "lb"}
